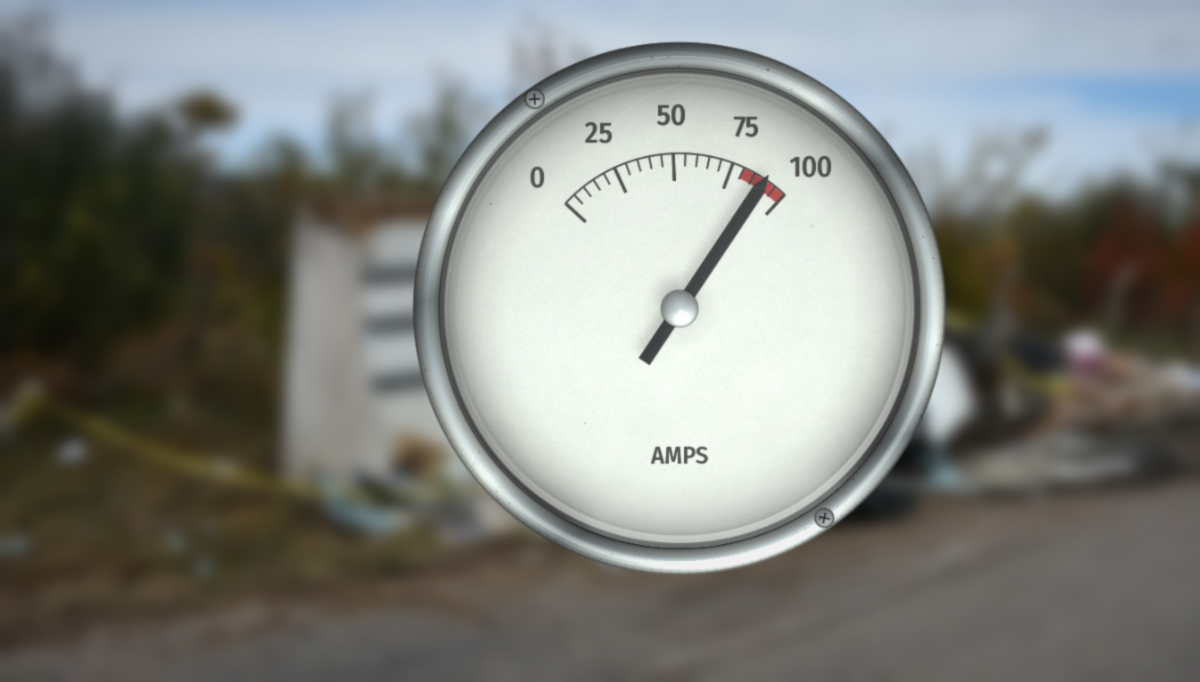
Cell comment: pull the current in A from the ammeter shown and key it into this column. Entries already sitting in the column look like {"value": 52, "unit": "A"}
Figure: {"value": 90, "unit": "A"}
